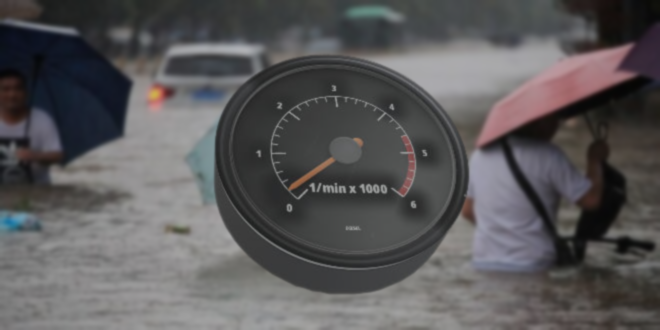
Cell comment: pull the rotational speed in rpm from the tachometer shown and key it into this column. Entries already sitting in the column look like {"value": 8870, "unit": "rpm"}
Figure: {"value": 200, "unit": "rpm"}
